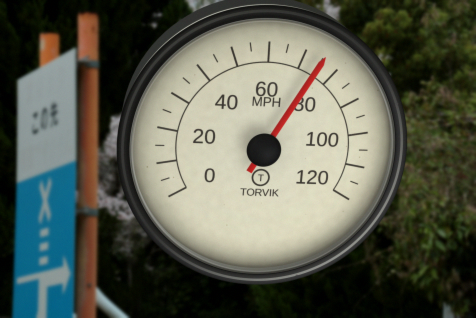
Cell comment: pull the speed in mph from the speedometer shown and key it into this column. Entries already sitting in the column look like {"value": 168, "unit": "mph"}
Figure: {"value": 75, "unit": "mph"}
